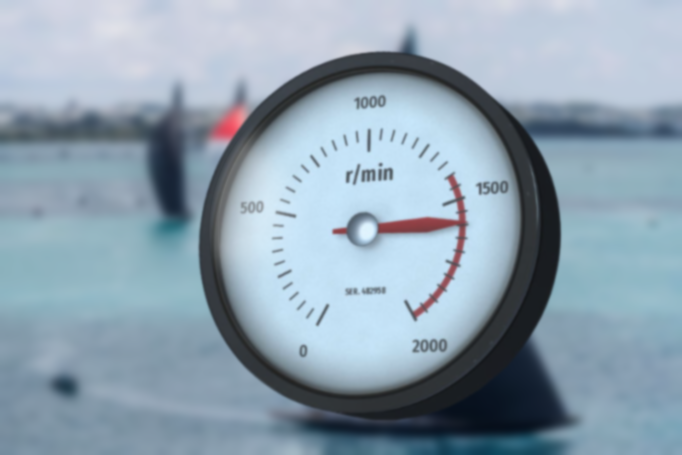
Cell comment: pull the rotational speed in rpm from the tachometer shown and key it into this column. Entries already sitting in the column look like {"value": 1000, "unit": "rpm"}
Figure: {"value": 1600, "unit": "rpm"}
